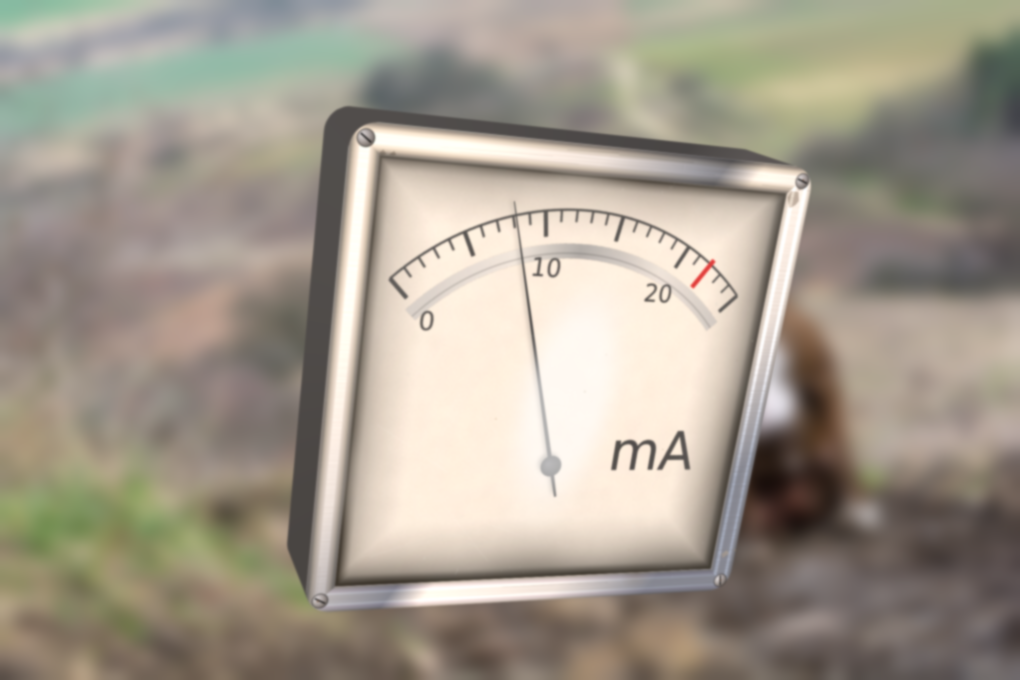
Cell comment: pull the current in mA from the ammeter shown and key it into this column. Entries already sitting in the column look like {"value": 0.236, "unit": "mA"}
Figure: {"value": 8, "unit": "mA"}
